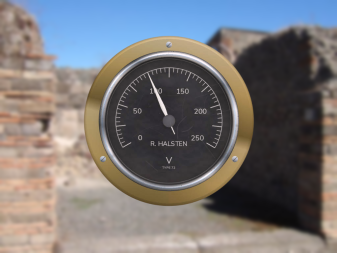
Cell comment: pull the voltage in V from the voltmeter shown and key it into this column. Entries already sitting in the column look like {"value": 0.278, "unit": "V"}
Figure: {"value": 100, "unit": "V"}
